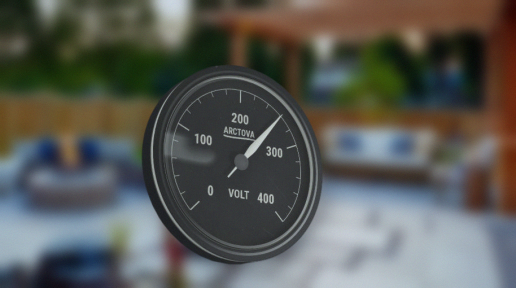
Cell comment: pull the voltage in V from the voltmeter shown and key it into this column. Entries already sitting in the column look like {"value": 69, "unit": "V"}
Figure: {"value": 260, "unit": "V"}
